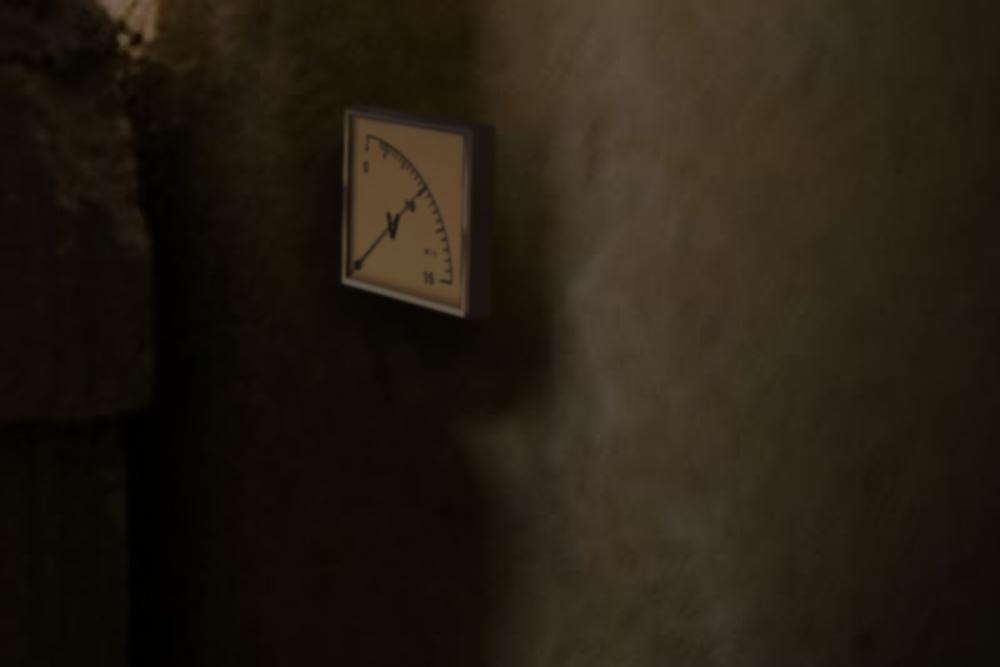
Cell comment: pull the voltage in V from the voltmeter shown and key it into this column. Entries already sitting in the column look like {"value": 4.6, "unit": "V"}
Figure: {"value": 10, "unit": "V"}
